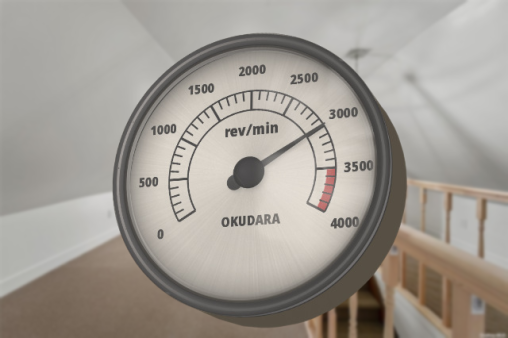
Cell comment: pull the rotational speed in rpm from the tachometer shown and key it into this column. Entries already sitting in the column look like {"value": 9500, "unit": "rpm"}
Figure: {"value": 3000, "unit": "rpm"}
